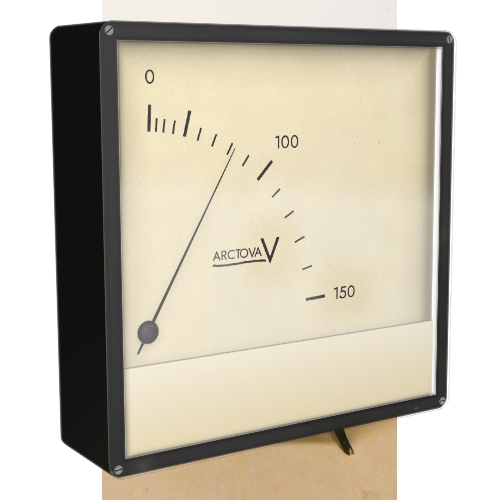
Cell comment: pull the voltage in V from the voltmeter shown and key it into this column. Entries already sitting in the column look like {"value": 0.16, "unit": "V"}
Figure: {"value": 80, "unit": "V"}
